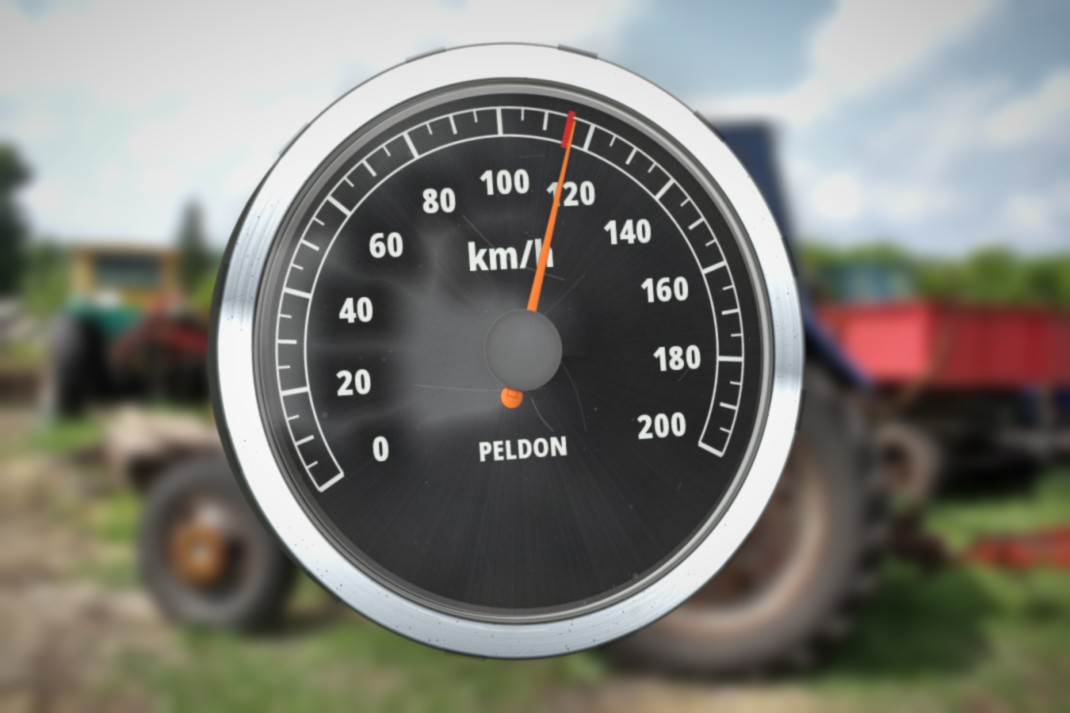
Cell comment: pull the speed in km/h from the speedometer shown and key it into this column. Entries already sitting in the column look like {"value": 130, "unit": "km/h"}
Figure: {"value": 115, "unit": "km/h"}
